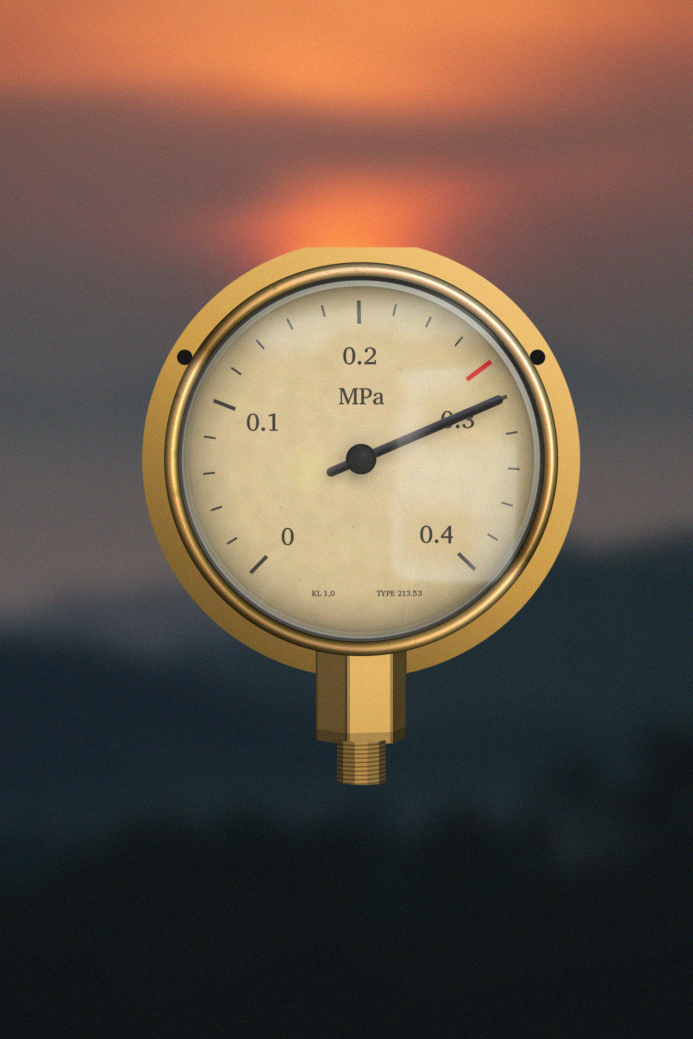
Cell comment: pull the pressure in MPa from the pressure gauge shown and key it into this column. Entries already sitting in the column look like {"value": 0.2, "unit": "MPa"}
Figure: {"value": 0.3, "unit": "MPa"}
